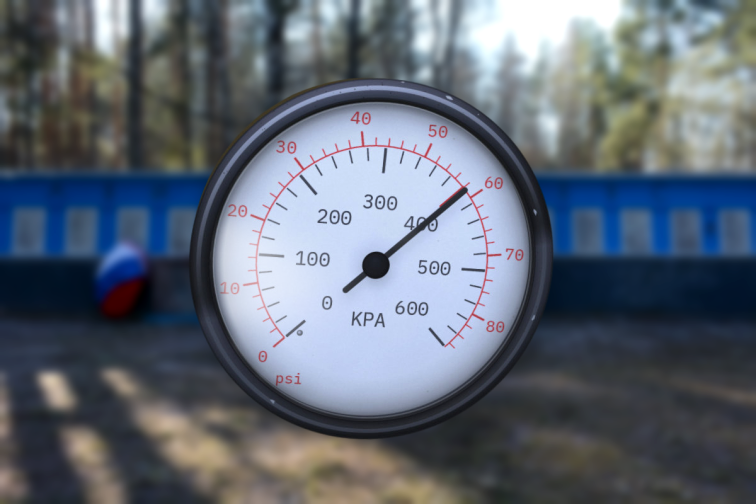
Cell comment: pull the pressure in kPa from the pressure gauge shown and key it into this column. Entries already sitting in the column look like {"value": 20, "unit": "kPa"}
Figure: {"value": 400, "unit": "kPa"}
